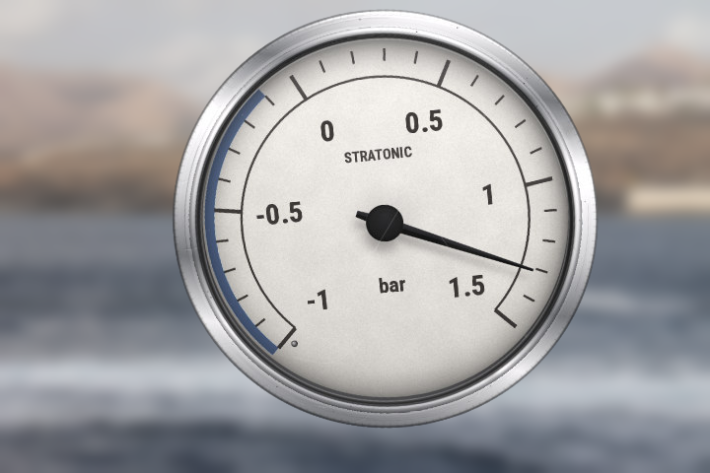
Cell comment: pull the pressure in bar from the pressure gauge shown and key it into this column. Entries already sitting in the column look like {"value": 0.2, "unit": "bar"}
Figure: {"value": 1.3, "unit": "bar"}
